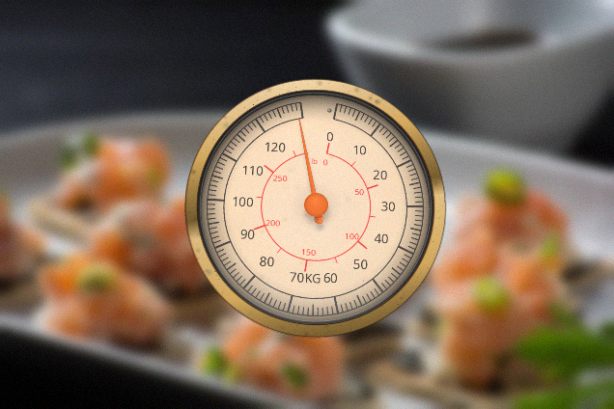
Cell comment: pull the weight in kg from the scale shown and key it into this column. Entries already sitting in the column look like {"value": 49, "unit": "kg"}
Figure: {"value": 129, "unit": "kg"}
